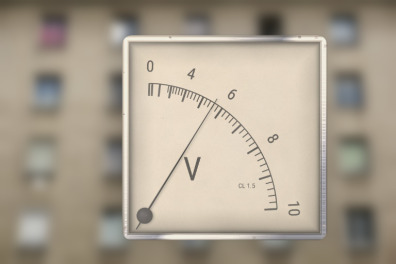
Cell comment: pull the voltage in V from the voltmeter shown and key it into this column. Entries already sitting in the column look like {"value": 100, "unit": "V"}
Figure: {"value": 5.6, "unit": "V"}
